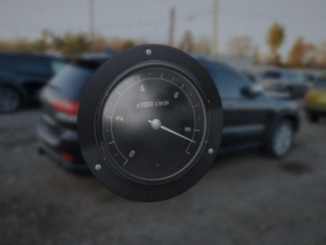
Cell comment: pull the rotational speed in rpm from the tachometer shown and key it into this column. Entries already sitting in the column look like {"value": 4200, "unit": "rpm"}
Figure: {"value": 8500, "unit": "rpm"}
